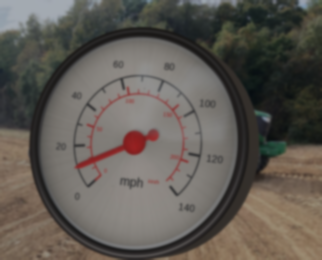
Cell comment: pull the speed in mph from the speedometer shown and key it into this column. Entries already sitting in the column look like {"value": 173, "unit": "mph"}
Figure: {"value": 10, "unit": "mph"}
